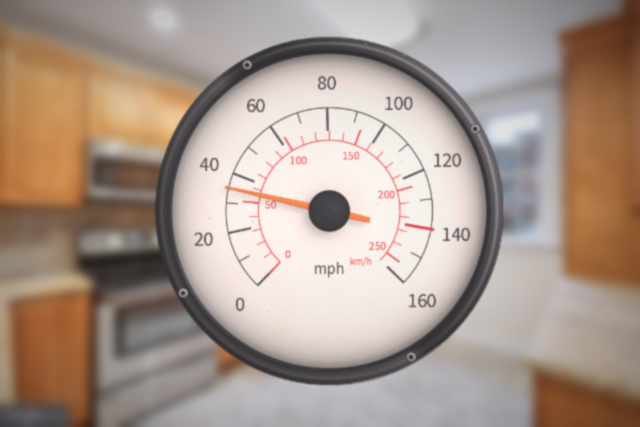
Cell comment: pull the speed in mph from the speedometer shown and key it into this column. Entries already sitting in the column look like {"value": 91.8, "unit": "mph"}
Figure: {"value": 35, "unit": "mph"}
